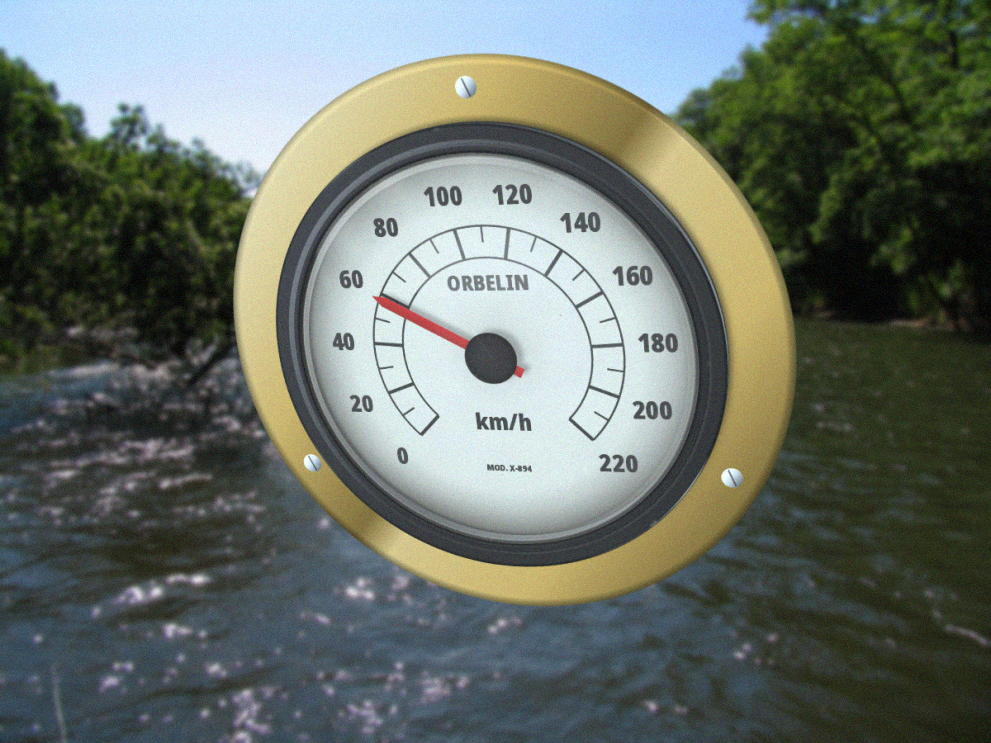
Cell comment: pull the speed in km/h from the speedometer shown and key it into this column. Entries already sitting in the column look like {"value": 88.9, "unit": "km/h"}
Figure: {"value": 60, "unit": "km/h"}
